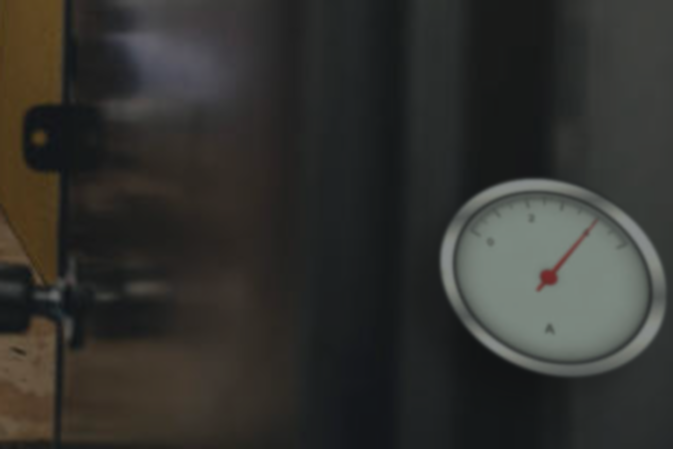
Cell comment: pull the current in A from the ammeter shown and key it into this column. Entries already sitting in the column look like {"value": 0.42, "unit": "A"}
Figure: {"value": 4, "unit": "A"}
